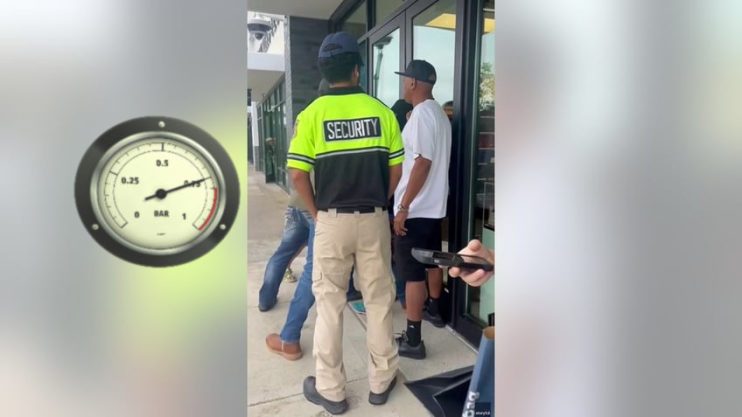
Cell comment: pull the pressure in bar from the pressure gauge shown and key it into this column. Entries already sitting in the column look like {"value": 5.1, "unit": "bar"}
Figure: {"value": 0.75, "unit": "bar"}
